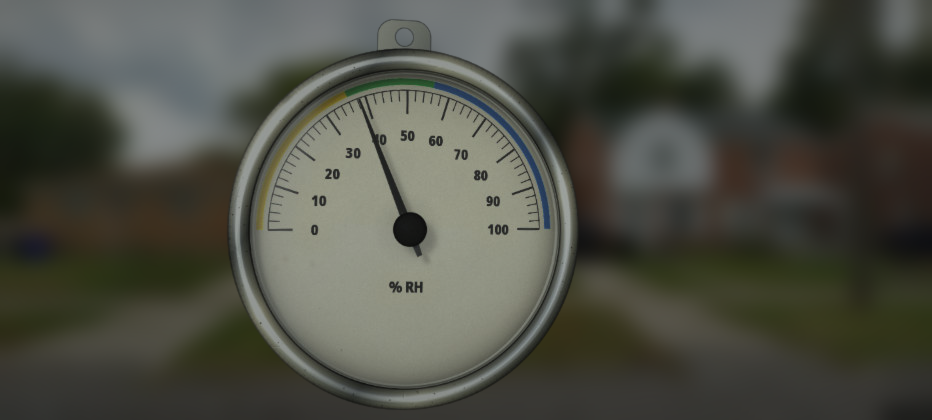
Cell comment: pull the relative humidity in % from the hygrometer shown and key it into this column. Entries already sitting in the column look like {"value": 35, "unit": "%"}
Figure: {"value": 38, "unit": "%"}
